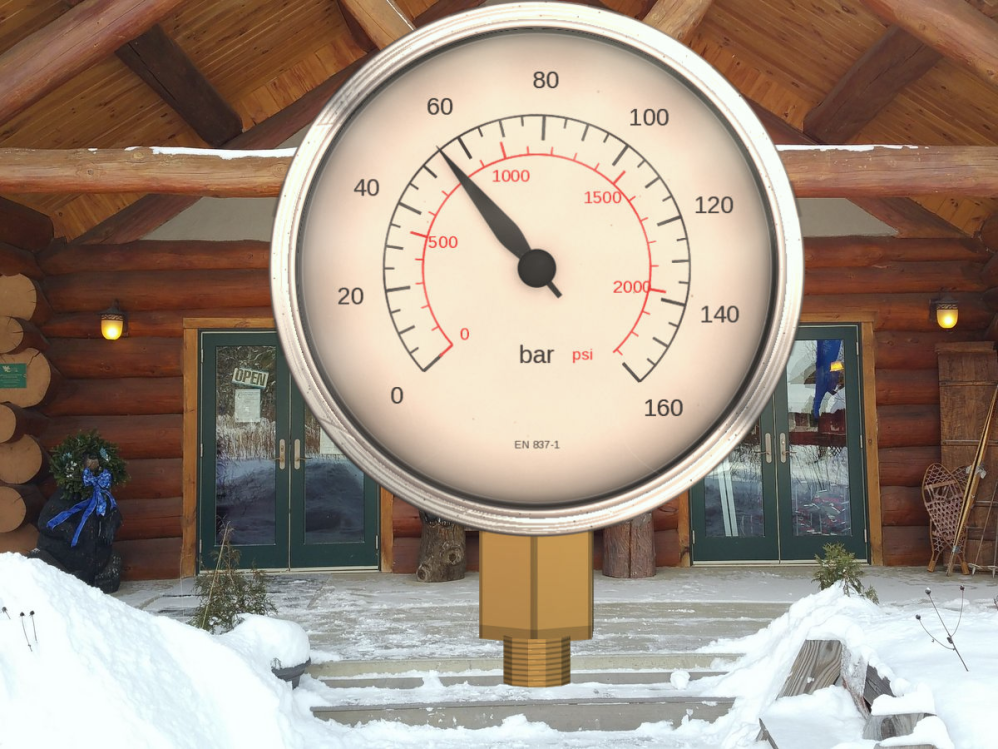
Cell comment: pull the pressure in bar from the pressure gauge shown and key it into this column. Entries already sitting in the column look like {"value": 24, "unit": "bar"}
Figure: {"value": 55, "unit": "bar"}
